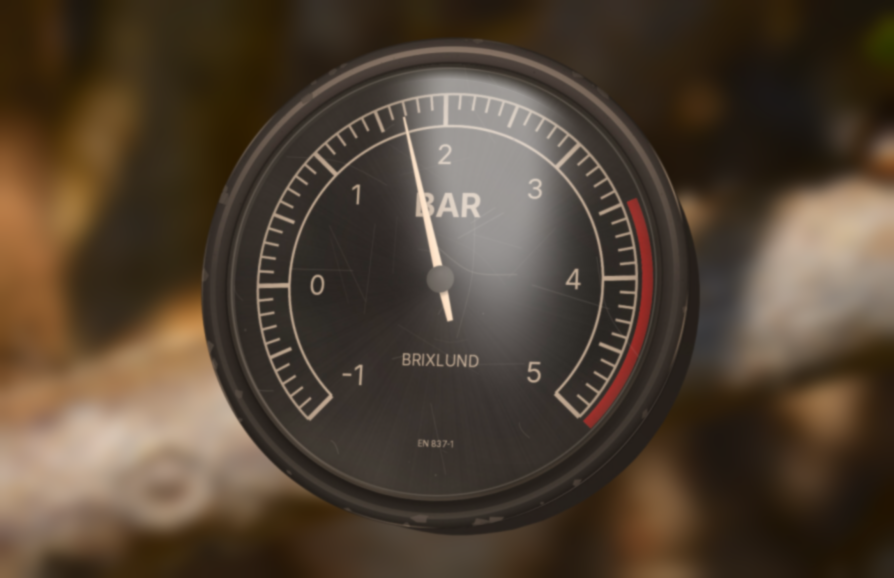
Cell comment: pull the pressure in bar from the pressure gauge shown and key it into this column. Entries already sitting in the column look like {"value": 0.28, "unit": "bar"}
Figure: {"value": 1.7, "unit": "bar"}
